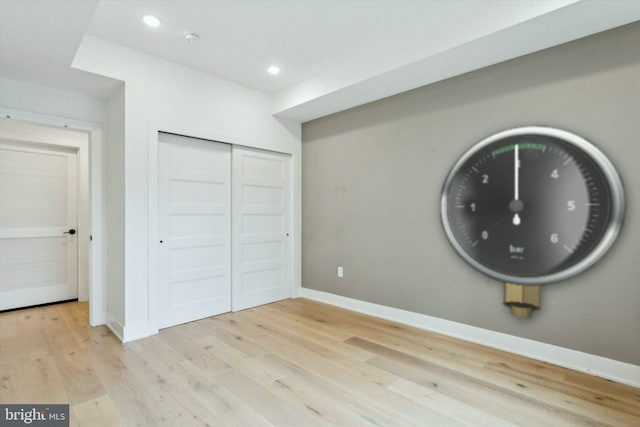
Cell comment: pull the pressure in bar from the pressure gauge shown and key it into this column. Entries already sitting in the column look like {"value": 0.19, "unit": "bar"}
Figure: {"value": 3, "unit": "bar"}
